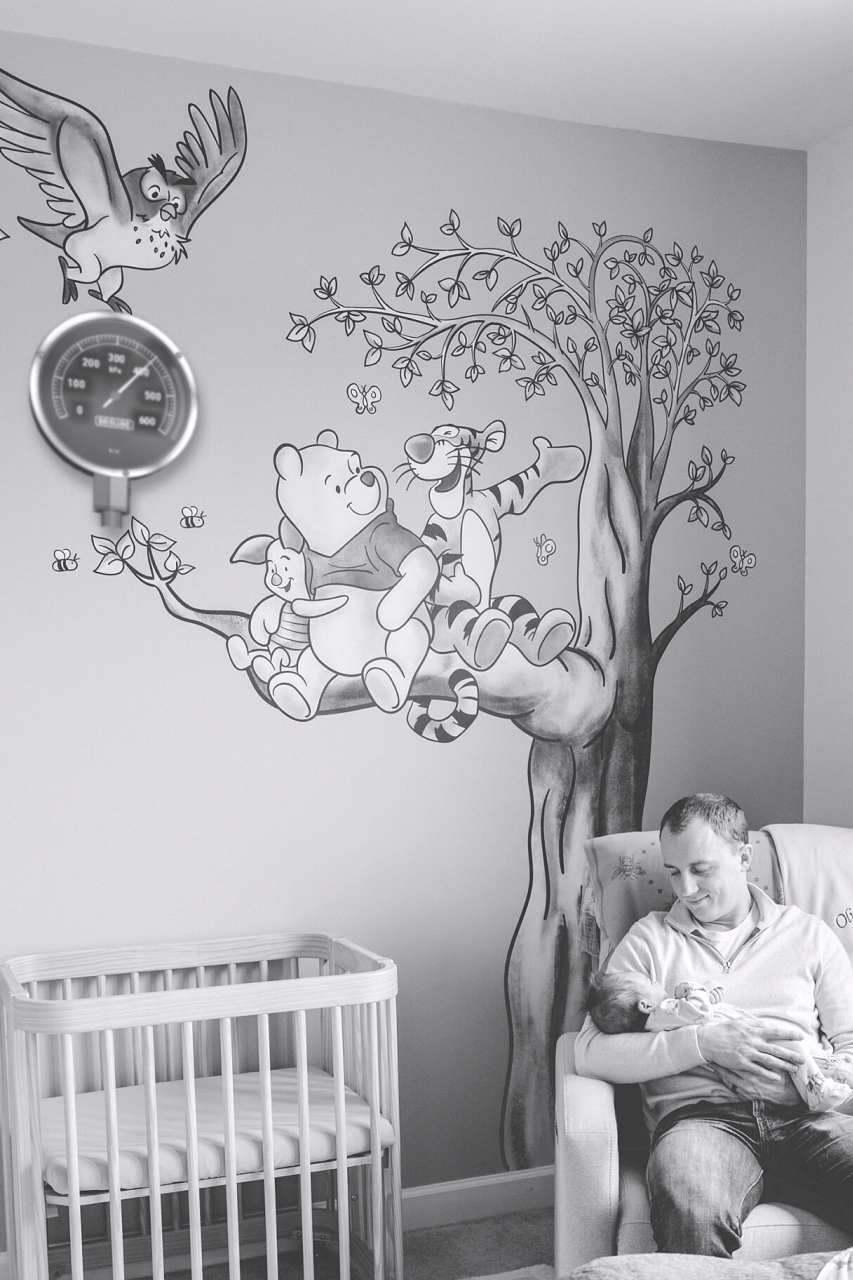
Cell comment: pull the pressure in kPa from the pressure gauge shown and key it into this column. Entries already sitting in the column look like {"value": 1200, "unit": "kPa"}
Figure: {"value": 400, "unit": "kPa"}
